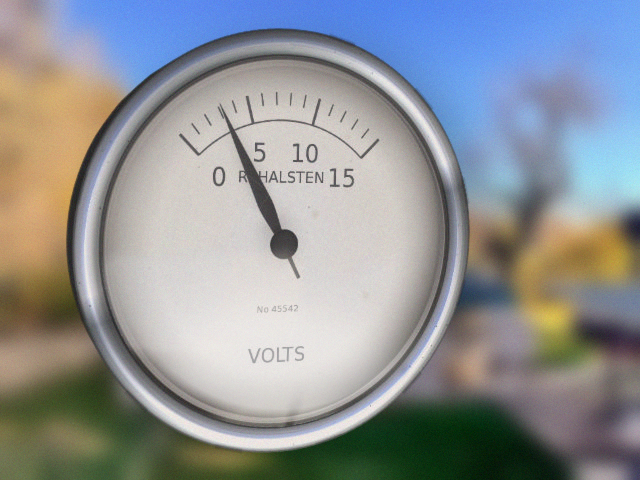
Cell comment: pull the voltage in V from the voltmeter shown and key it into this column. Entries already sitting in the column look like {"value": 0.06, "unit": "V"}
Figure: {"value": 3, "unit": "V"}
